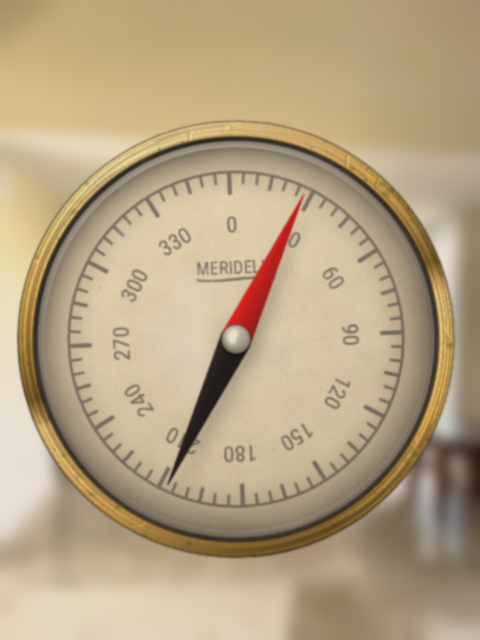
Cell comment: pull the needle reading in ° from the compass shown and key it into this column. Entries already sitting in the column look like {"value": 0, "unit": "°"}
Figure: {"value": 27.5, "unit": "°"}
